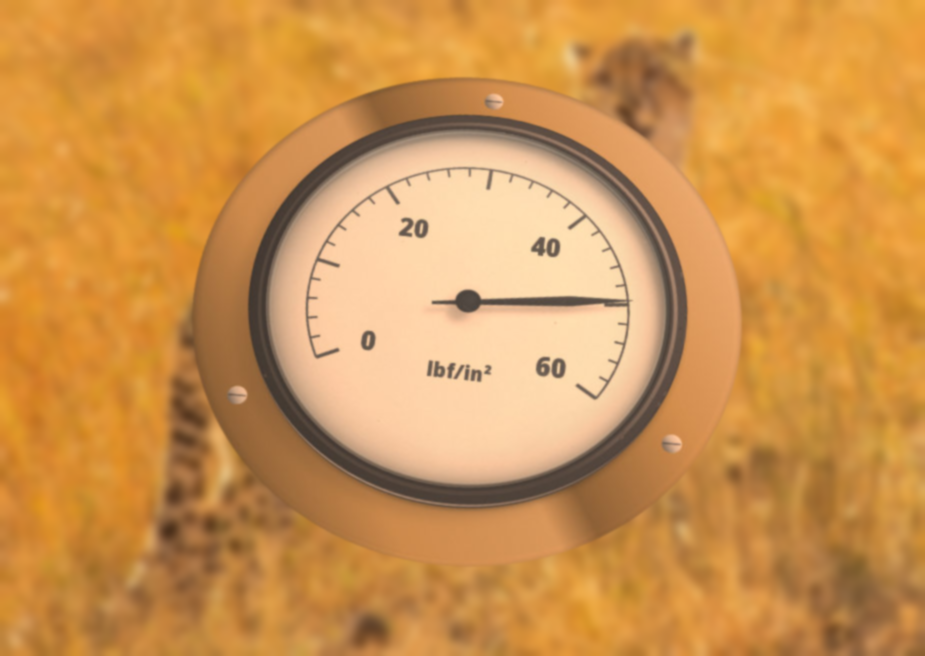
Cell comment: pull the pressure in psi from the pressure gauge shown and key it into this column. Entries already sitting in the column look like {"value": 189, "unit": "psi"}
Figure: {"value": 50, "unit": "psi"}
